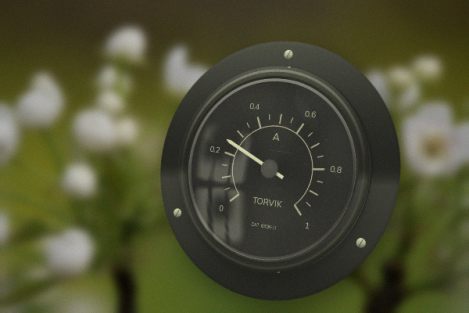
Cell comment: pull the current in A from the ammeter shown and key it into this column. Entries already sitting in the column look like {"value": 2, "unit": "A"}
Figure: {"value": 0.25, "unit": "A"}
